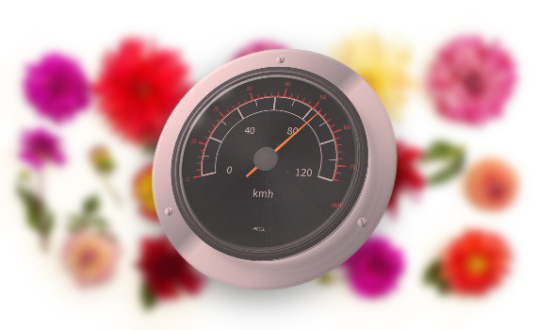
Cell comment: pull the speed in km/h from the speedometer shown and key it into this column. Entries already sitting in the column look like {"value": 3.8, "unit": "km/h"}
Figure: {"value": 85, "unit": "km/h"}
